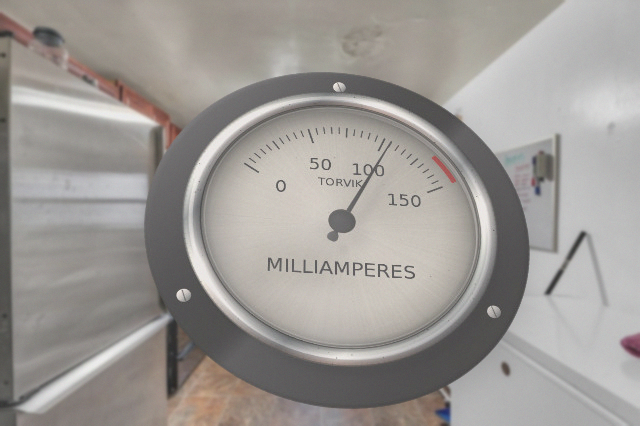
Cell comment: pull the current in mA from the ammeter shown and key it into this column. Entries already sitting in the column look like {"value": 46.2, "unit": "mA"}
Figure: {"value": 105, "unit": "mA"}
